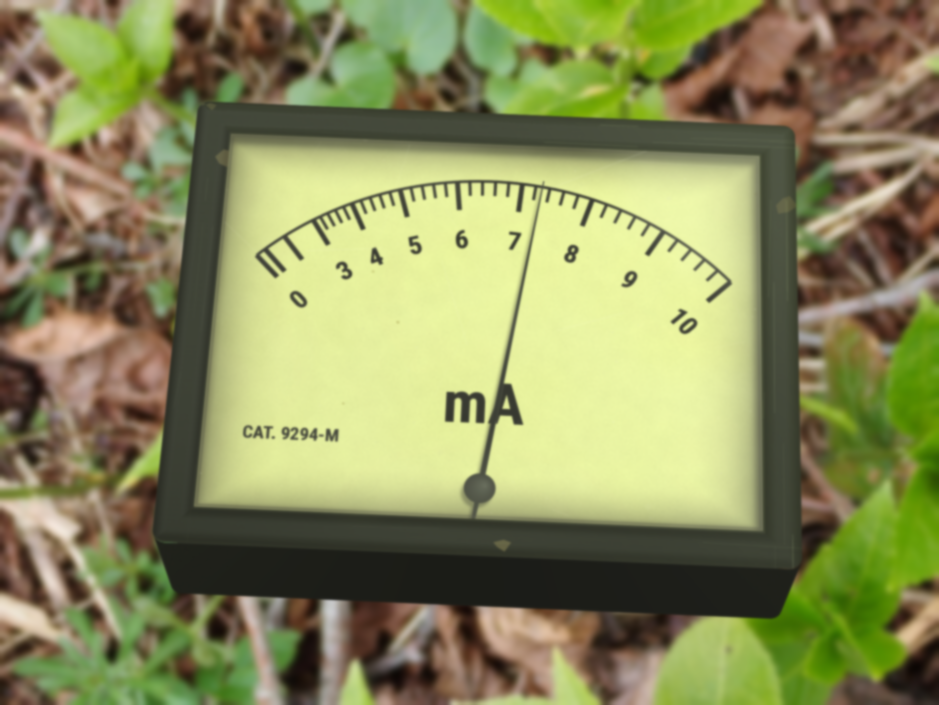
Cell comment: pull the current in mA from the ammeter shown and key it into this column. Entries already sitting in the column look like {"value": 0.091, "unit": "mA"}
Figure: {"value": 7.3, "unit": "mA"}
